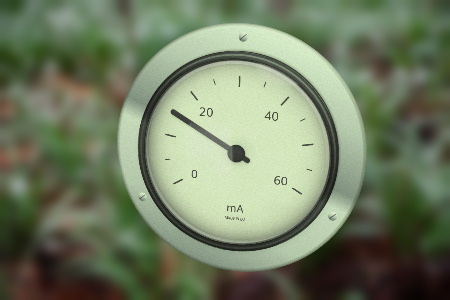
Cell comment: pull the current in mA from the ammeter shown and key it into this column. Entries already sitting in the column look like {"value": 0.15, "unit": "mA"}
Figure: {"value": 15, "unit": "mA"}
